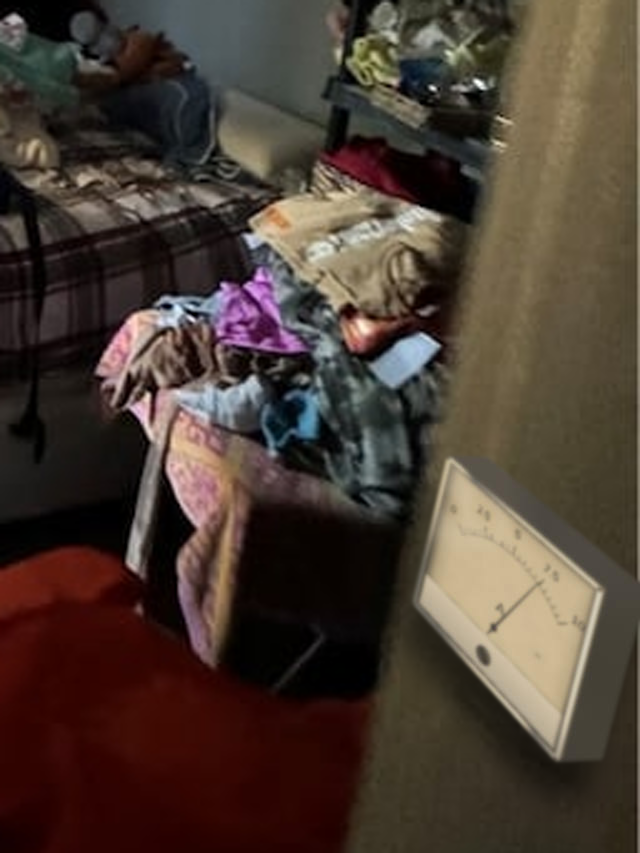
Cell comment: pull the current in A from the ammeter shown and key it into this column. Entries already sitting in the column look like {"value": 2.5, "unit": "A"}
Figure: {"value": 7.5, "unit": "A"}
